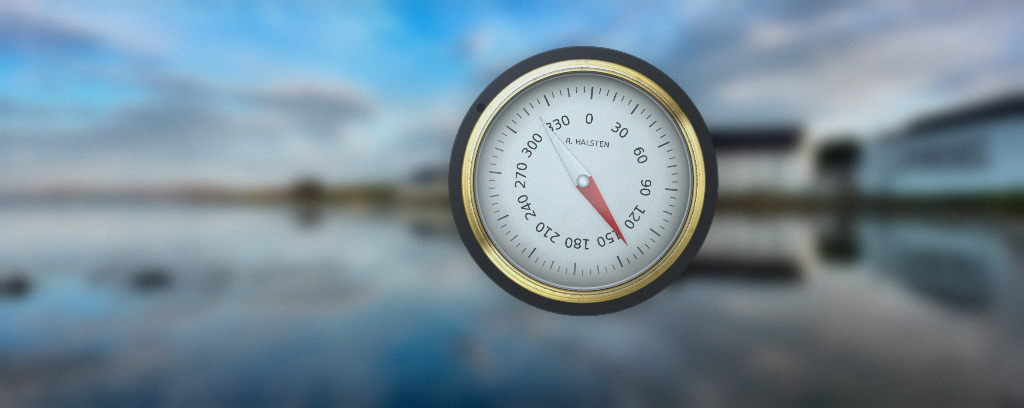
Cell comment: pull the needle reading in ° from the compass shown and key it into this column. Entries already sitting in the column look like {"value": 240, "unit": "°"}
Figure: {"value": 140, "unit": "°"}
